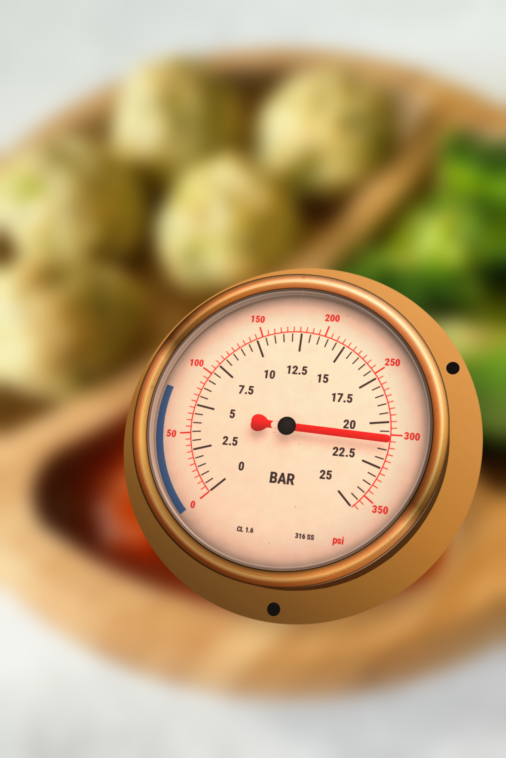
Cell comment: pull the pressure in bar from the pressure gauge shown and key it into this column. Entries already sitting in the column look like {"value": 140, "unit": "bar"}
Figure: {"value": 21, "unit": "bar"}
